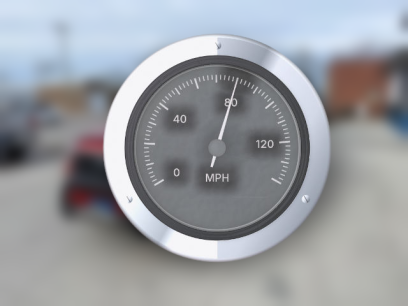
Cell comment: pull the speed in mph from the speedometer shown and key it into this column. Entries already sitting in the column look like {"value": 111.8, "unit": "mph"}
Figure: {"value": 80, "unit": "mph"}
